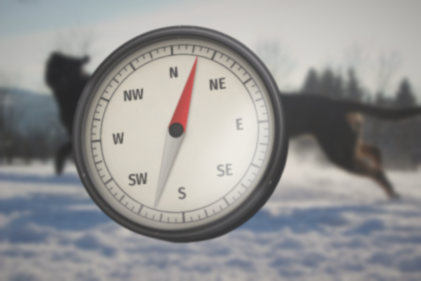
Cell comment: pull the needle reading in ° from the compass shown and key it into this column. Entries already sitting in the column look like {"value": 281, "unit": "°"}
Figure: {"value": 20, "unit": "°"}
